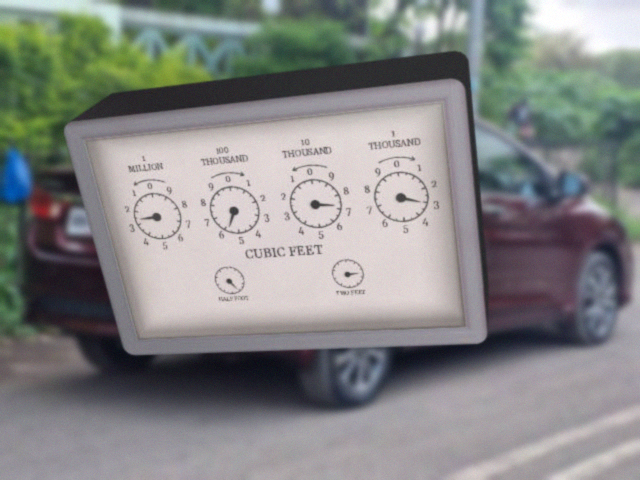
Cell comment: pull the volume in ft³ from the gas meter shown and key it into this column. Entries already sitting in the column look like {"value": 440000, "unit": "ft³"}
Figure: {"value": 257300, "unit": "ft³"}
